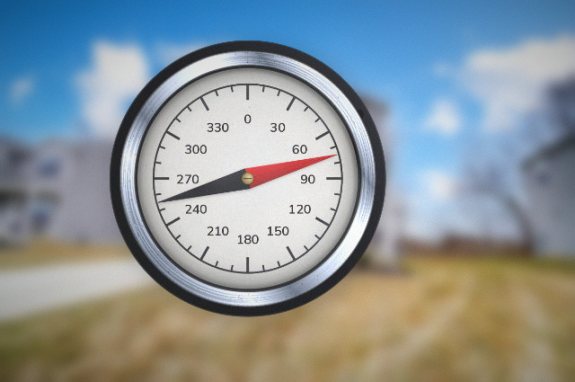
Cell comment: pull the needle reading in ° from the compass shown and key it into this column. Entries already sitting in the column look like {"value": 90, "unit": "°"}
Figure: {"value": 75, "unit": "°"}
